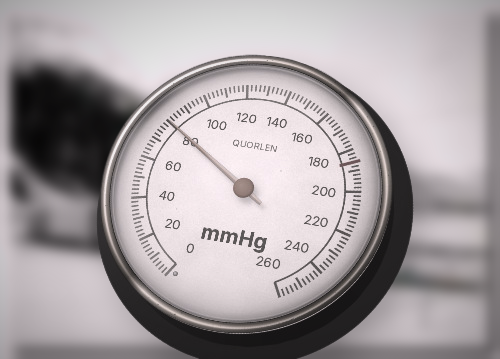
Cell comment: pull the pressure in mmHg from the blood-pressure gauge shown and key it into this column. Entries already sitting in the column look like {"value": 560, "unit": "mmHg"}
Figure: {"value": 80, "unit": "mmHg"}
